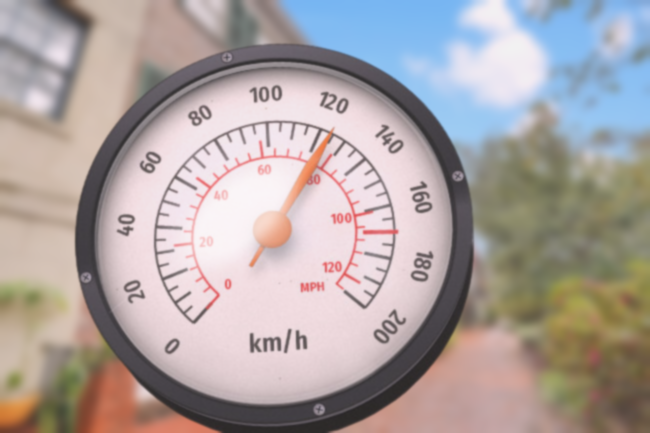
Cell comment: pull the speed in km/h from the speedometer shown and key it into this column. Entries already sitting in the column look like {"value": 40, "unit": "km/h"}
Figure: {"value": 125, "unit": "km/h"}
